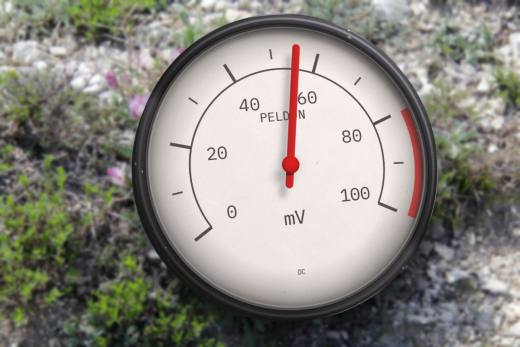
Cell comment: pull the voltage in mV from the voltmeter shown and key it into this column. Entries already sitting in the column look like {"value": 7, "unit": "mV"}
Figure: {"value": 55, "unit": "mV"}
